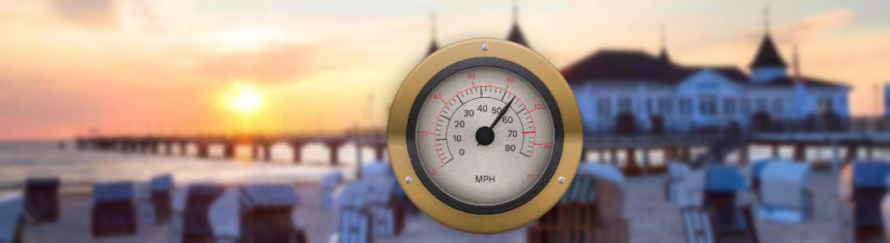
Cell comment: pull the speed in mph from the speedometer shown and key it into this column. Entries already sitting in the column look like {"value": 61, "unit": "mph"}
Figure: {"value": 54, "unit": "mph"}
